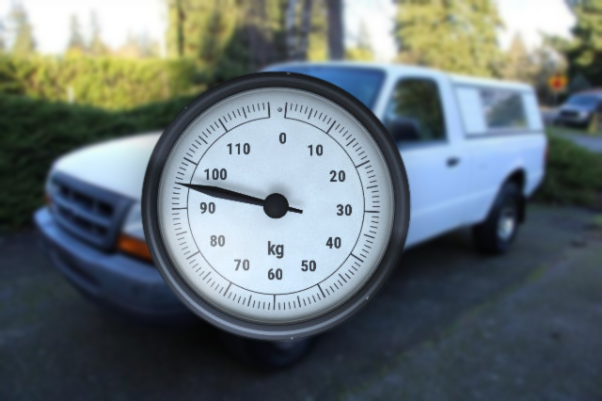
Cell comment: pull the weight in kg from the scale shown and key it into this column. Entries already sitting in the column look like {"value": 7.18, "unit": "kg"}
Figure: {"value": 95, "unit": "kg"}
